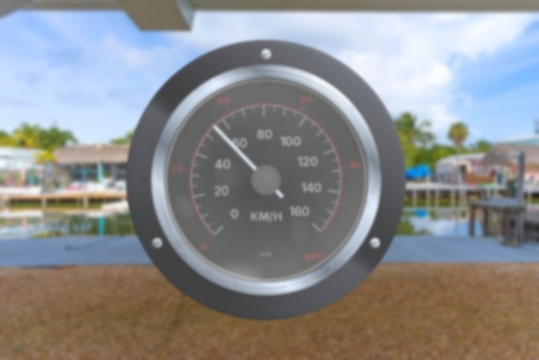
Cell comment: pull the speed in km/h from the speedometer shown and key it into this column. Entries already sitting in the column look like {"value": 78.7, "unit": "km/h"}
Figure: {"value": 55, "unit": "km/h"}
